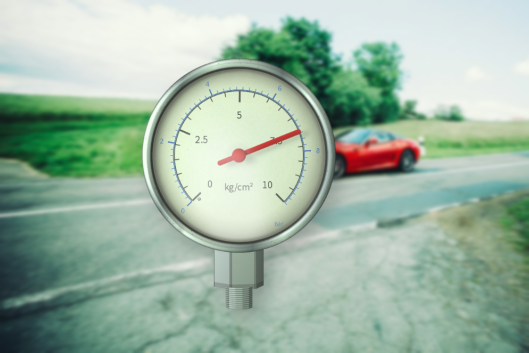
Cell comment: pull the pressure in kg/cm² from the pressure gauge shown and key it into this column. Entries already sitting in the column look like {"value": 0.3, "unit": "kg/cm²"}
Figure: {"value": 7.5, "unit": "kg/cm²"}
